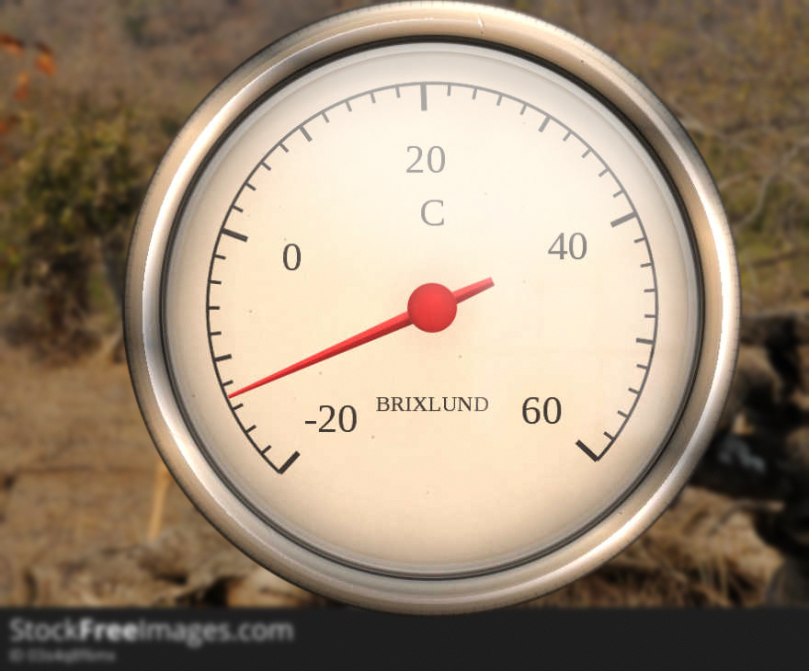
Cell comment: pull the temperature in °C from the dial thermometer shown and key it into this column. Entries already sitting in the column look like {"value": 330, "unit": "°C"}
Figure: {"value": -13, "unit": "°C"}
